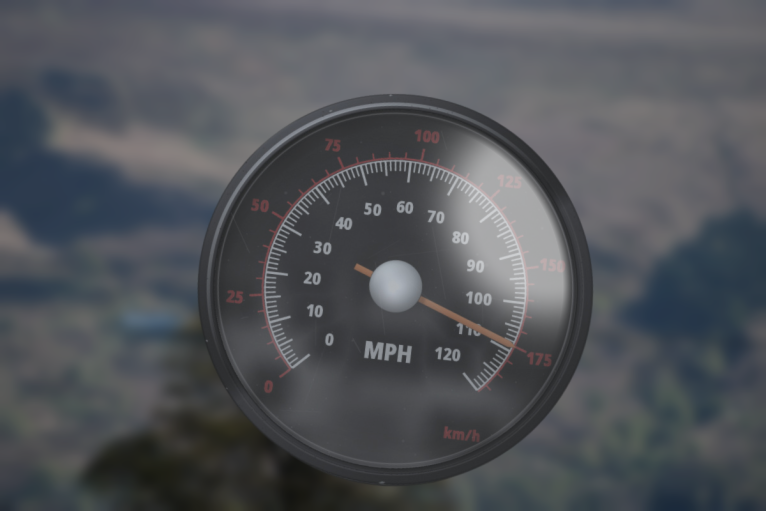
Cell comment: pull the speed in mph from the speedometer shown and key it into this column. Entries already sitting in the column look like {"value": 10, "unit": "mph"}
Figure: {"value": 109, "unit": "mph"}
